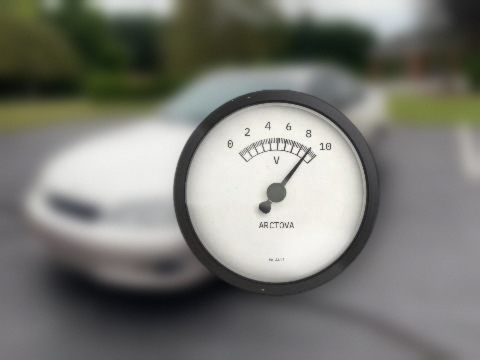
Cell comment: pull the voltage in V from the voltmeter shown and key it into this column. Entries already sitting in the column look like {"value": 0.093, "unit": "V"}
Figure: {"value": 9, "unit": "V"}
